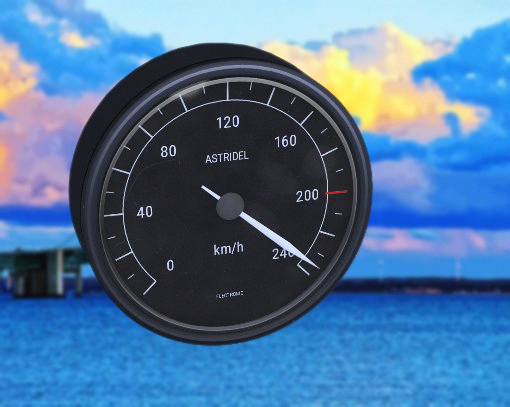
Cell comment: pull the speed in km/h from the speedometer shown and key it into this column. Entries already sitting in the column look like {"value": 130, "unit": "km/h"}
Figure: {"value": 235, "unit": "km/h"}
